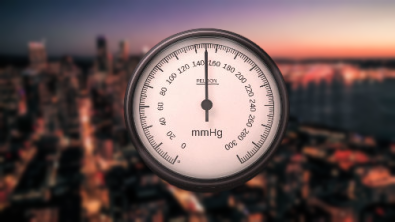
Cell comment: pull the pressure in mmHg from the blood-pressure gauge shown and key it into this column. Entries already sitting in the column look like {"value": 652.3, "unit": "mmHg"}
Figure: {"value": 150, "unit": "mmHg"}
